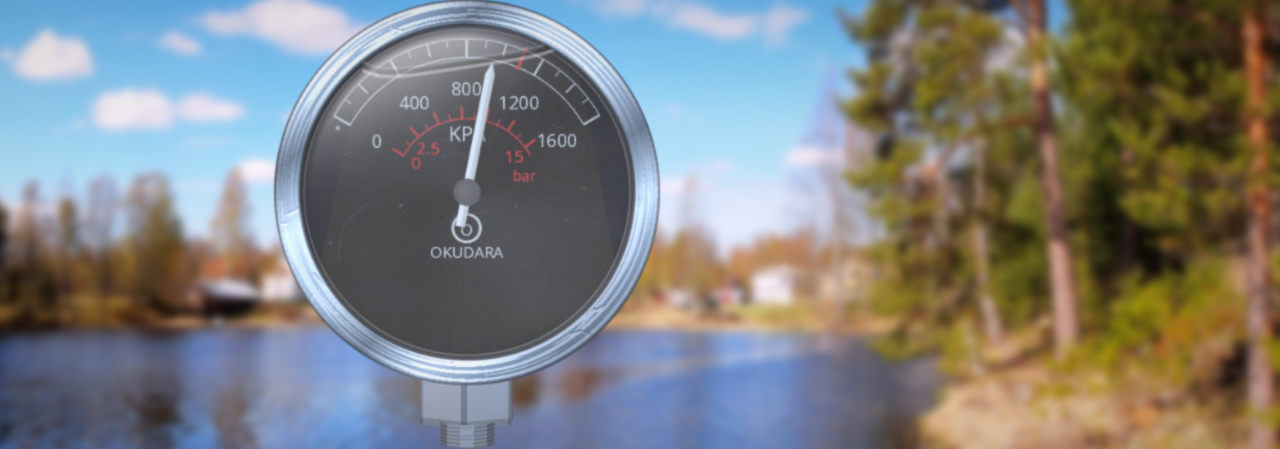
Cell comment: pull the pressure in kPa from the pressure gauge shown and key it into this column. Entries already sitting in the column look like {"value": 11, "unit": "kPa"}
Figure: {"value": 950, "unit": "kPa"}
